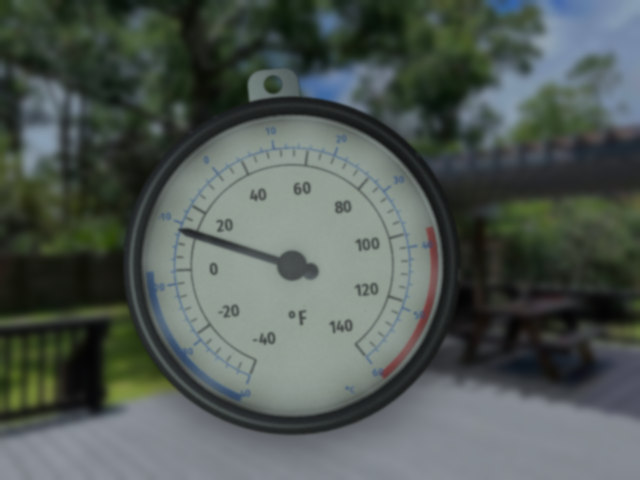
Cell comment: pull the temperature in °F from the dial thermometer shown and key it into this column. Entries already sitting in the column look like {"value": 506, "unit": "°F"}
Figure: {"value": 12, "unit": "°F"}
